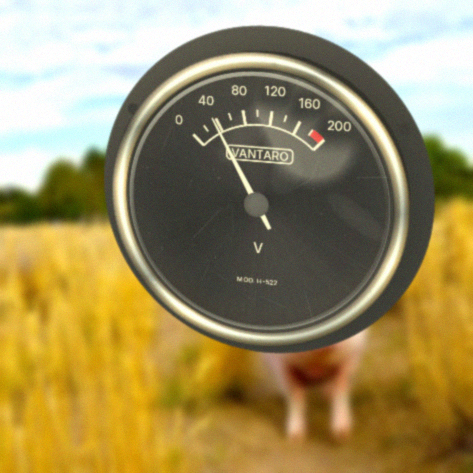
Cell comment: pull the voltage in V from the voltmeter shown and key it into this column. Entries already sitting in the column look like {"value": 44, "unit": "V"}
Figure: {"value": 40, "unit": "V"}
